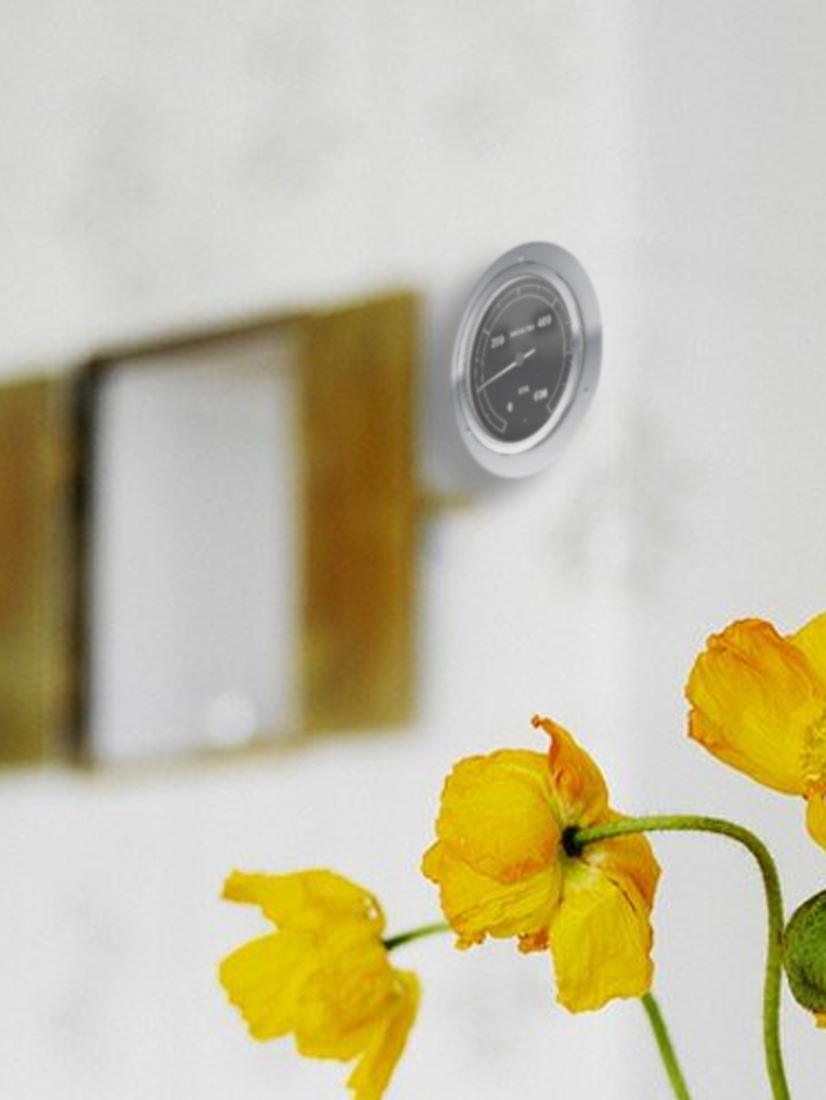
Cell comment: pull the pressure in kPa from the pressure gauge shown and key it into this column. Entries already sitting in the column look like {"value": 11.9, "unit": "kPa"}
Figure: {"value": 100, "unit": "kPa"}
